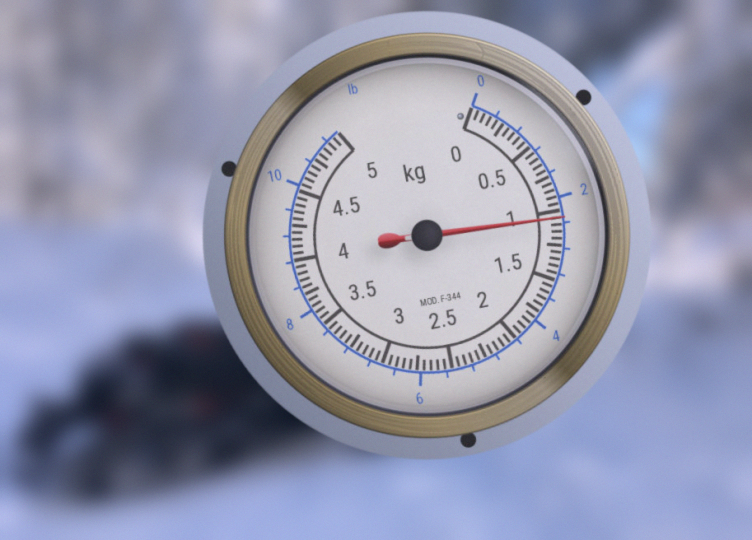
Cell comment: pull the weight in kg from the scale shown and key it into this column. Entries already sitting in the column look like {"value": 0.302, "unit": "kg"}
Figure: {"value": 1.05, "unit": "kg"}
